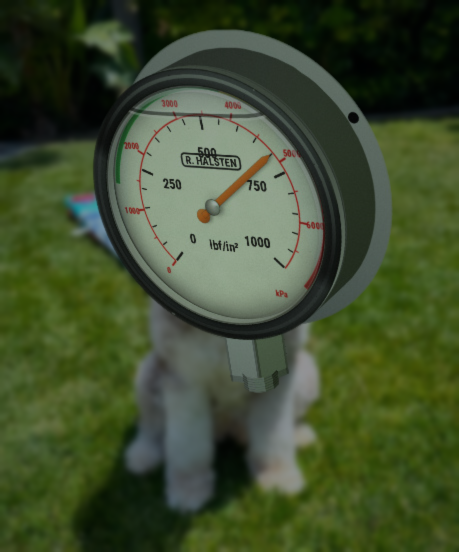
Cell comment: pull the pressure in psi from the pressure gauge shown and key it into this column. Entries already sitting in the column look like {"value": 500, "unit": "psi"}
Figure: {"value": 700, "unit": "psi"}
